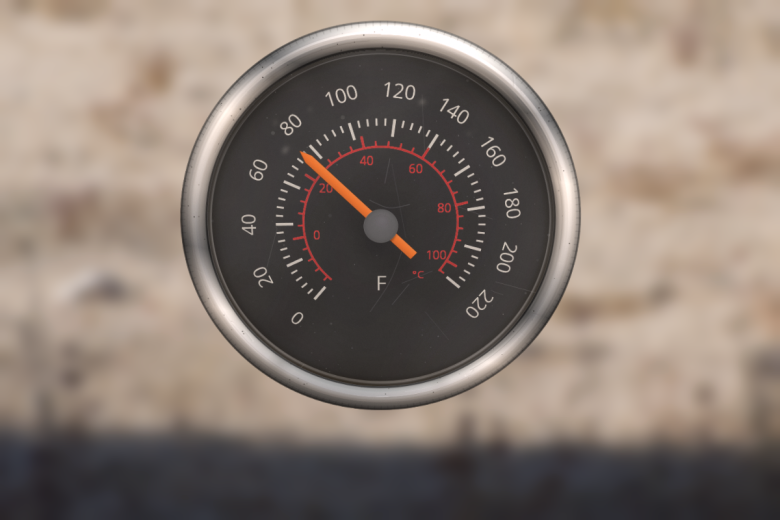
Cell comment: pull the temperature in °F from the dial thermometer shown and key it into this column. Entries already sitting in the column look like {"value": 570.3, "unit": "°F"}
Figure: {"value": 76, "unit": "°F"}
